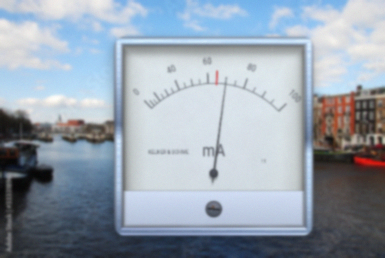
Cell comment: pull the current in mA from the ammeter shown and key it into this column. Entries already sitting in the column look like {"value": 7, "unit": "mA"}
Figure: {"value": 70, "unit": "mA"}
